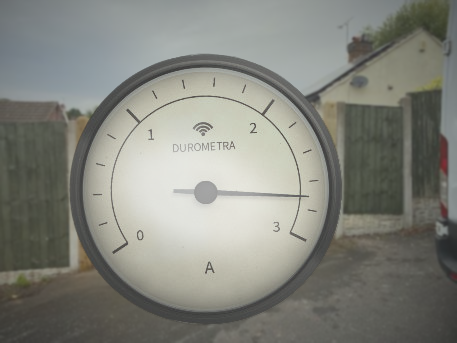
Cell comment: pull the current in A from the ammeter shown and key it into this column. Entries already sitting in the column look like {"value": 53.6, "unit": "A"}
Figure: {"value": 2.7, "unit": "A"}
